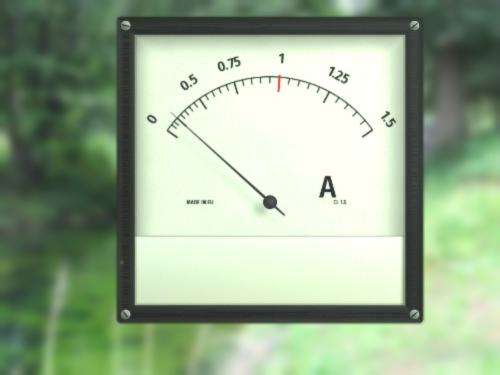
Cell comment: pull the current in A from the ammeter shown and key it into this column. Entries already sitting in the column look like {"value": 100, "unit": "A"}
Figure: {"value": 0.25, "unit": "A"}
